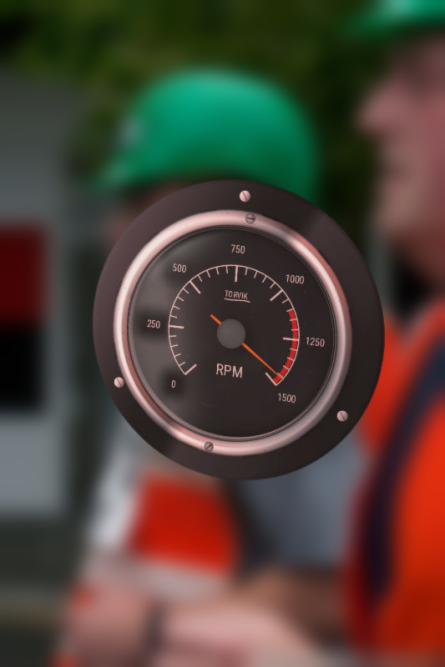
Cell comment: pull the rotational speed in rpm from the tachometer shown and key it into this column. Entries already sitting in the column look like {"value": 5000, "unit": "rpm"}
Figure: {"value": 1450, "unit": "rpm"}
